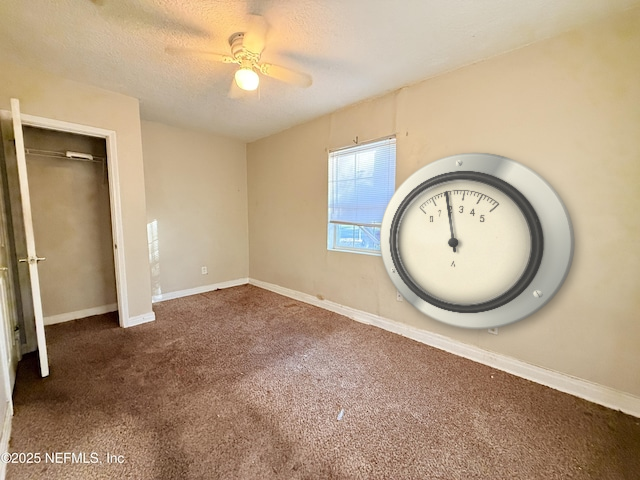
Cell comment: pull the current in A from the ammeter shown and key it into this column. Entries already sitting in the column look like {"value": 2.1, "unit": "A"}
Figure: {"value": 2, "unit": "A"}
